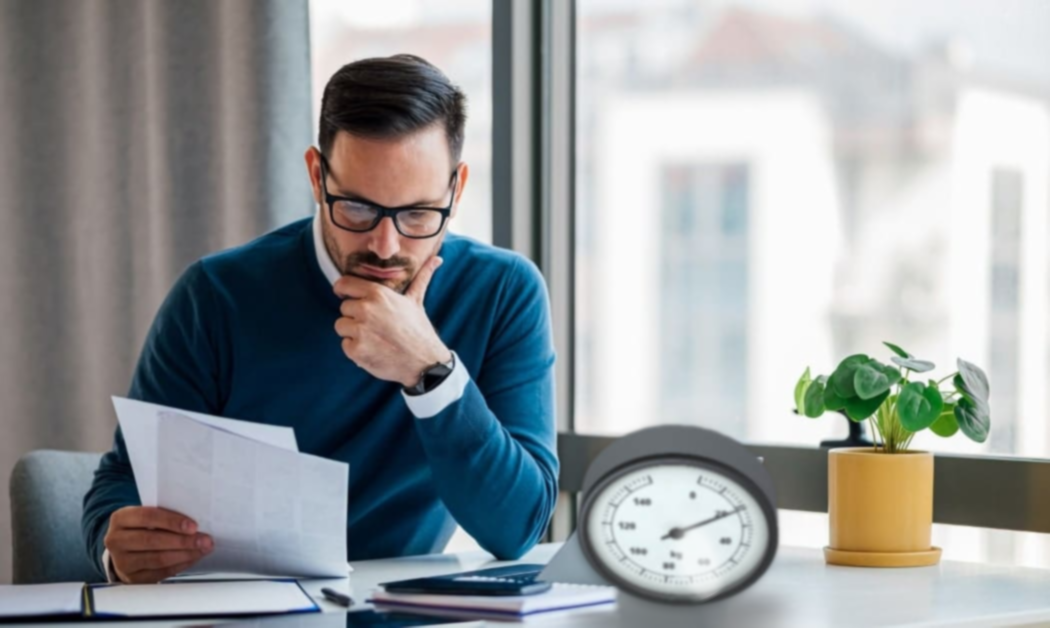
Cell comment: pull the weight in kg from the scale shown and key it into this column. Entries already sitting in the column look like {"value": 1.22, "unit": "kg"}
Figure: {"value": 20, "unit": "kg"}
